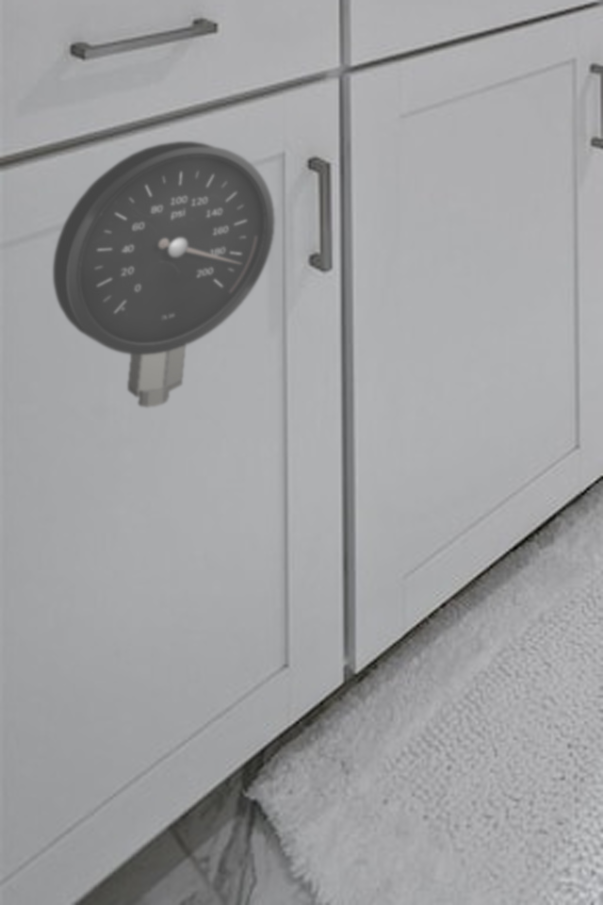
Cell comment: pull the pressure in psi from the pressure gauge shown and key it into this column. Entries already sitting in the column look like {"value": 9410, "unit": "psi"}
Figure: {"value": 185, "unit": "psi"}
